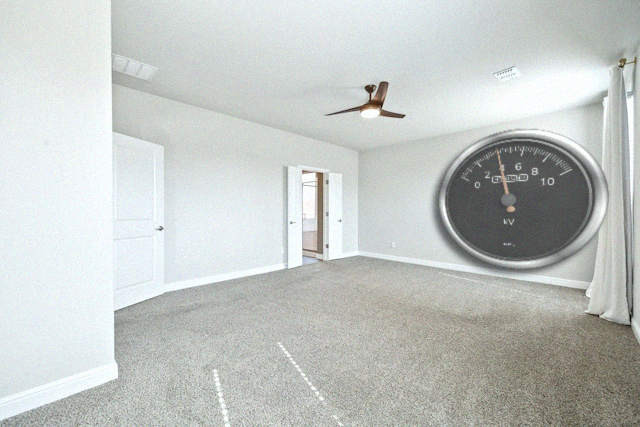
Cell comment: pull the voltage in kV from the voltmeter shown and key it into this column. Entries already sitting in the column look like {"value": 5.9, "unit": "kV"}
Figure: {"value": 4, "unit": "kV"}
